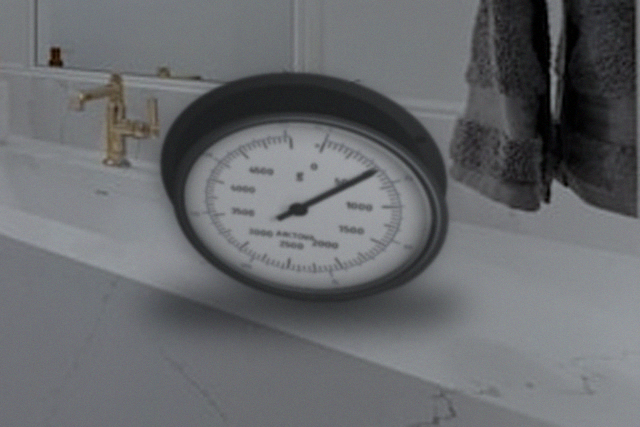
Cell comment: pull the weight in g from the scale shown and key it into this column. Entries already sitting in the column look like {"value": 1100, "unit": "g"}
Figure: {"value": 500, "unit": "g"}
